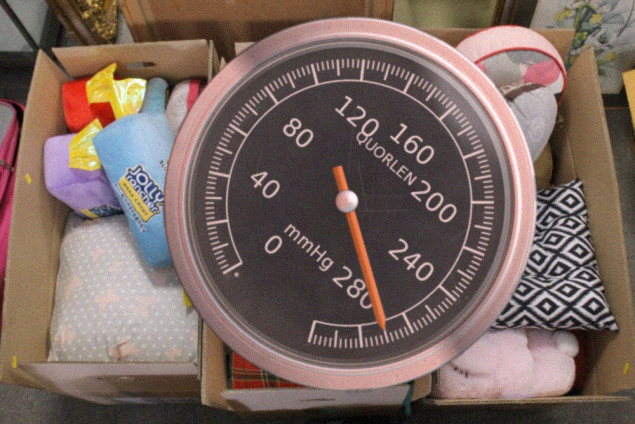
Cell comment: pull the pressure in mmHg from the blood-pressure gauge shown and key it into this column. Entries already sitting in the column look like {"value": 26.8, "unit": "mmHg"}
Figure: {"value": 270, "unit": "mmHg"}
